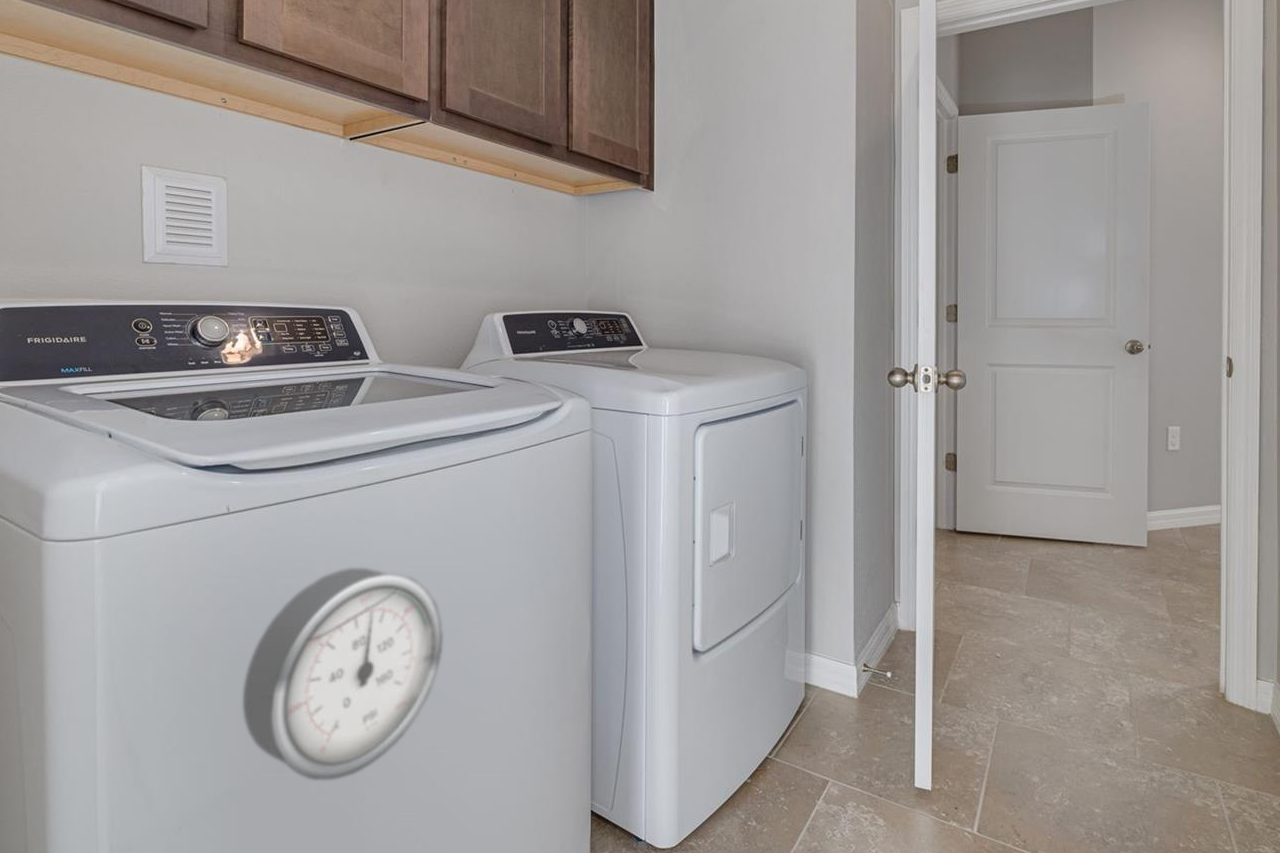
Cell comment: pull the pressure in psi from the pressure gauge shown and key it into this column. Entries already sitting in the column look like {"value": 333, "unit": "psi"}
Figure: {"value": 90, "unit": "psi"}
